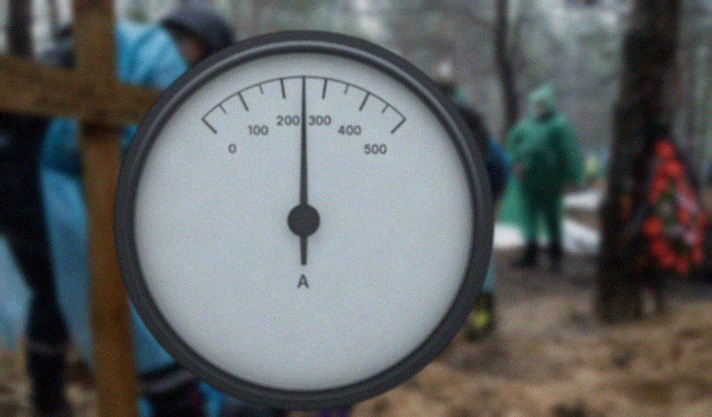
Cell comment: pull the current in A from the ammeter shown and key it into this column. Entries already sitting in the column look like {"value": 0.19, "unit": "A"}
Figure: {"value": 250, "unit": "A"}
